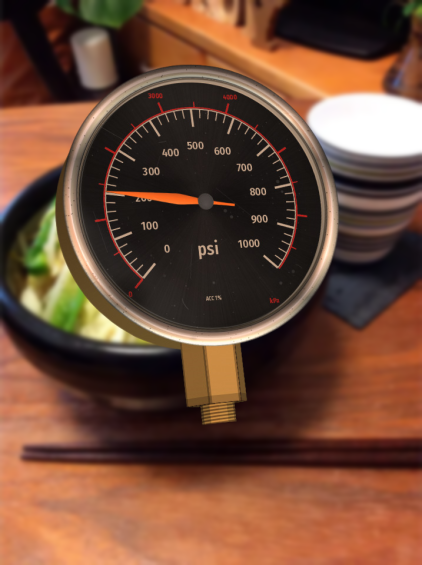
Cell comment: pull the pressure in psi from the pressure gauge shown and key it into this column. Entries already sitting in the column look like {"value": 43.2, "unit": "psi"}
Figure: {"value": 200, "unit": "psi"}
